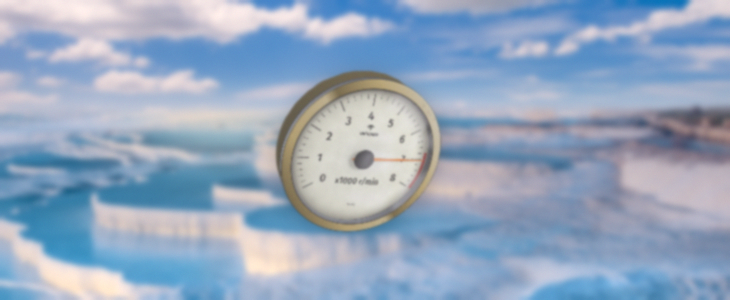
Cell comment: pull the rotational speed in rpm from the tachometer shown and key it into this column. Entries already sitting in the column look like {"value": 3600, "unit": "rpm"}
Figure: {"value": 7000, "unit": "rpm"}
